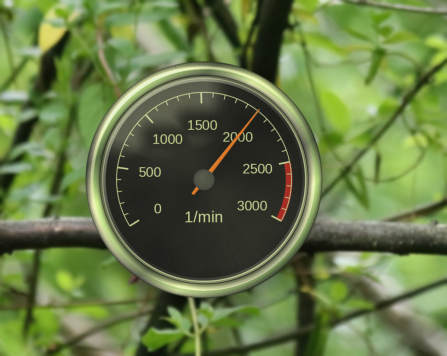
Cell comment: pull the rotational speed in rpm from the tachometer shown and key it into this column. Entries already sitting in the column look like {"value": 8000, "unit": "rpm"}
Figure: {"value": 2000, "unit": "rpm"}
